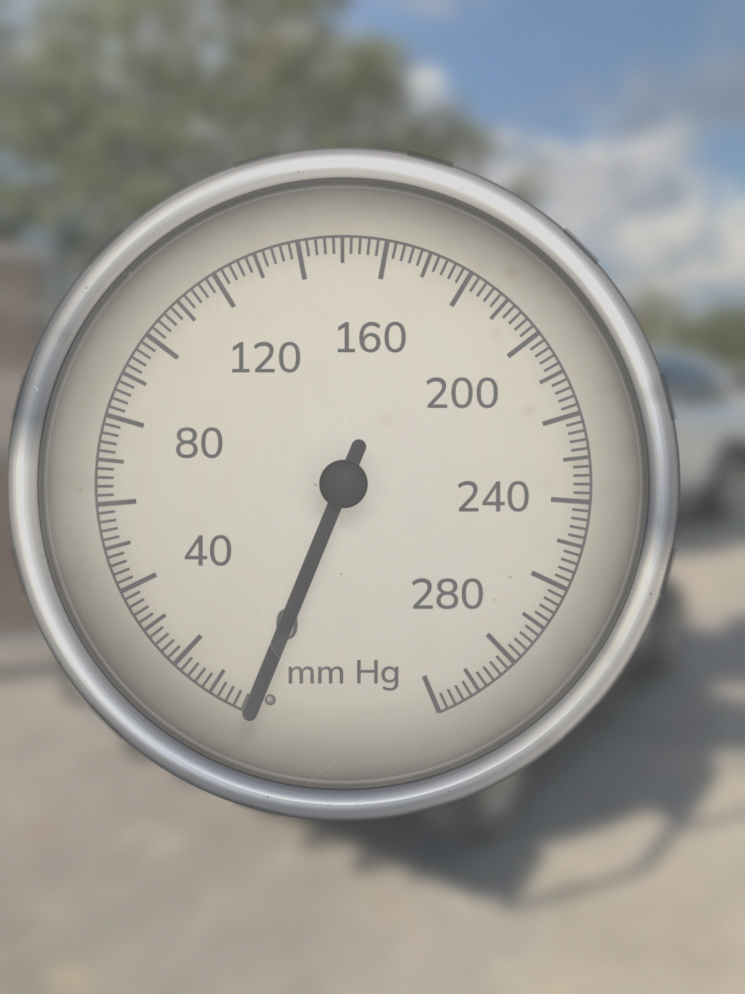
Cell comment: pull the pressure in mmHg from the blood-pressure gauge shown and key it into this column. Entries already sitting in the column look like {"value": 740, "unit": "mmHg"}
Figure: {"value": 0, "unit": "mmHg"}
